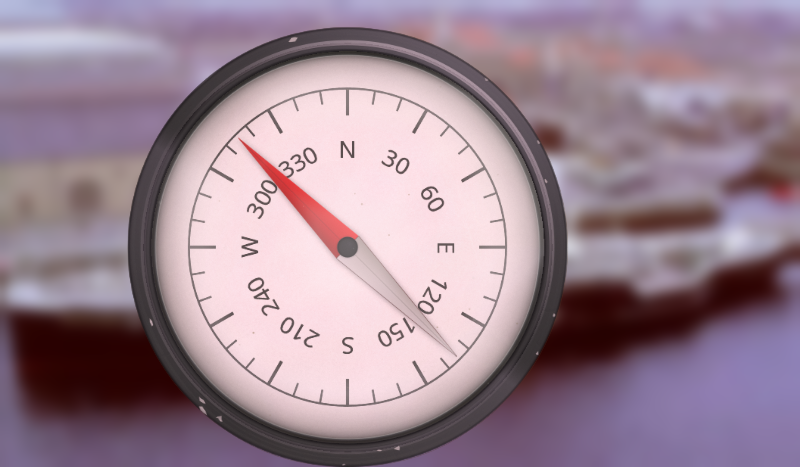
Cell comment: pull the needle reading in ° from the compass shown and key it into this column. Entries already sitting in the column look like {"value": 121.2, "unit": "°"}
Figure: {"value": 315, "unit": "°"}
